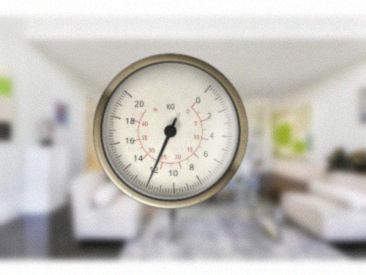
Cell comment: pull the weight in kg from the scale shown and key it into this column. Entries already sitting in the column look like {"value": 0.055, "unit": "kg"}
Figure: {"value": 12, "unit": "kg"}
